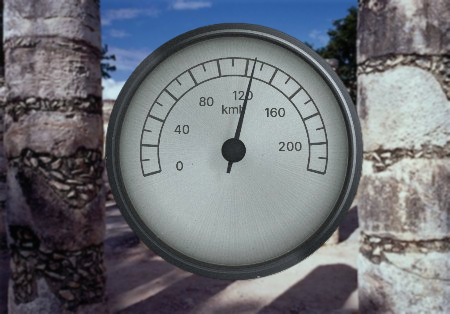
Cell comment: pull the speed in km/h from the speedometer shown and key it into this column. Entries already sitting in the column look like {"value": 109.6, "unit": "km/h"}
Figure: {"value": 125, "unit": "km/h"}
